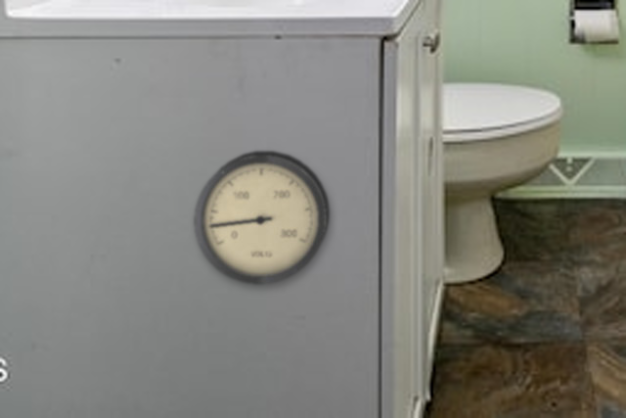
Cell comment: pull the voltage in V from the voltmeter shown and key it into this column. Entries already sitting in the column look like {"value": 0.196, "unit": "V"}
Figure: {"value": 30, "unit": "V"}
